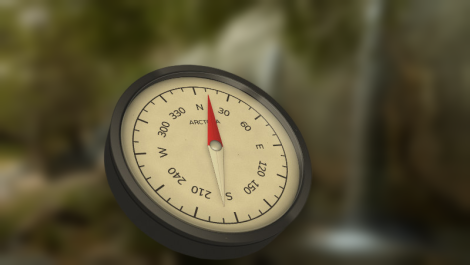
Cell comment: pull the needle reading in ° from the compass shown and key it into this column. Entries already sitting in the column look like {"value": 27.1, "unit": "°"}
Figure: {"value": 10, "unit": "°"}
